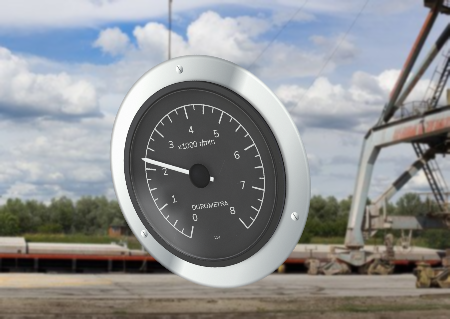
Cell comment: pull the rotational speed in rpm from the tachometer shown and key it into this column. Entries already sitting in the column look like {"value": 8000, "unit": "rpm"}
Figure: {"value": 2250, "unit": "rpm"}
